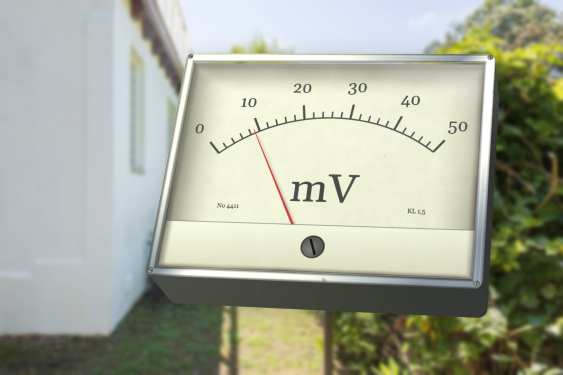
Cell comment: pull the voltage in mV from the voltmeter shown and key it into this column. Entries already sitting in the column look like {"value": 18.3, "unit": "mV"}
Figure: {"value": 9, "unit": "mV"}
